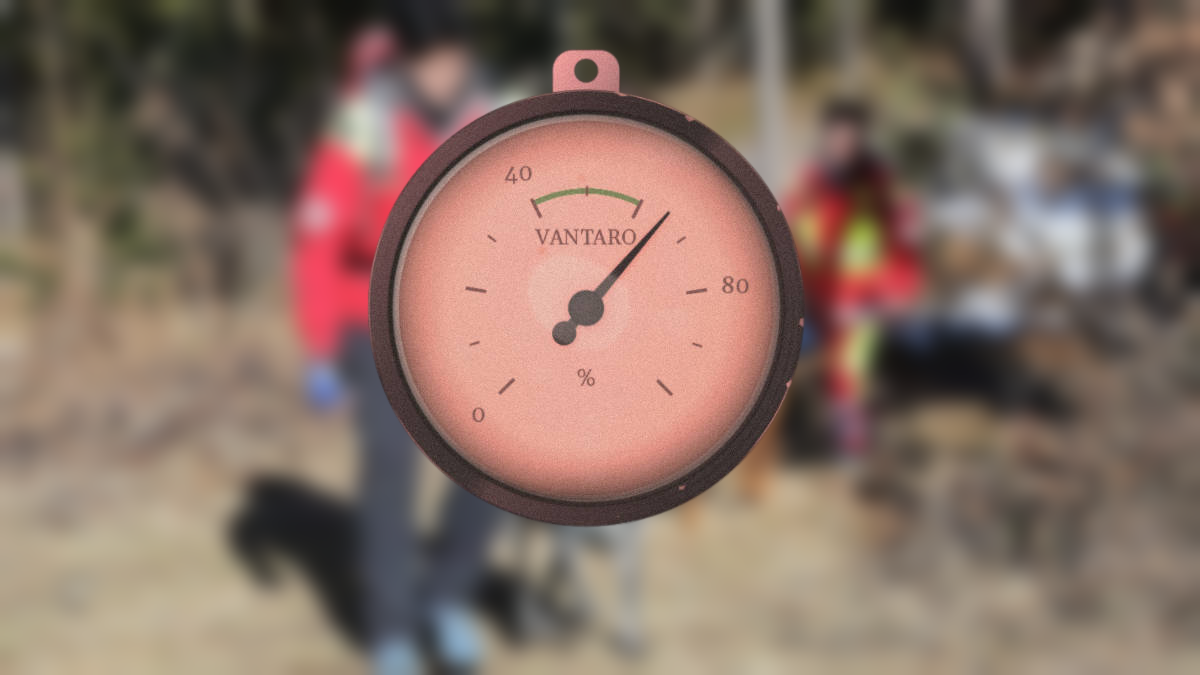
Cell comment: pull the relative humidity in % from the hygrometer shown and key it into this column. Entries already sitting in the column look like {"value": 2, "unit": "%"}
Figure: {"value": 65, "unit": "%"}
